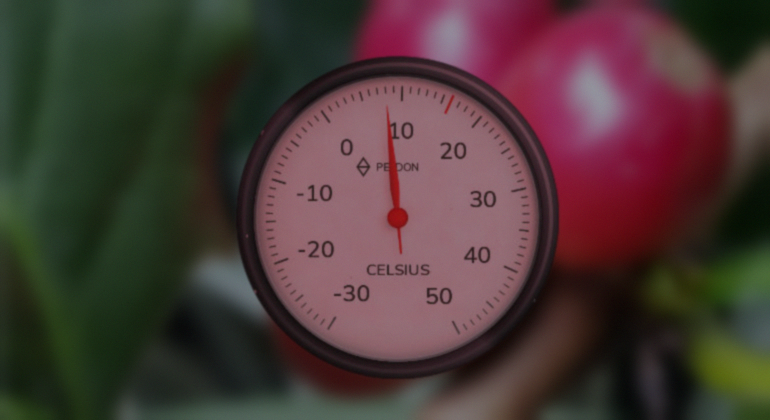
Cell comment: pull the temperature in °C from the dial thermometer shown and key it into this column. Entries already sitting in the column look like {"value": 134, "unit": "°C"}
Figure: {"value": 8, "unit": "°C"}
